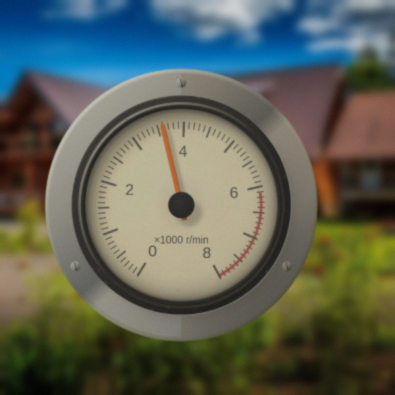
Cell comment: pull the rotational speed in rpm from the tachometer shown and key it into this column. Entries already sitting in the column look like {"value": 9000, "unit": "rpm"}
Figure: {"value": 3600, "unit": "rpm"}
